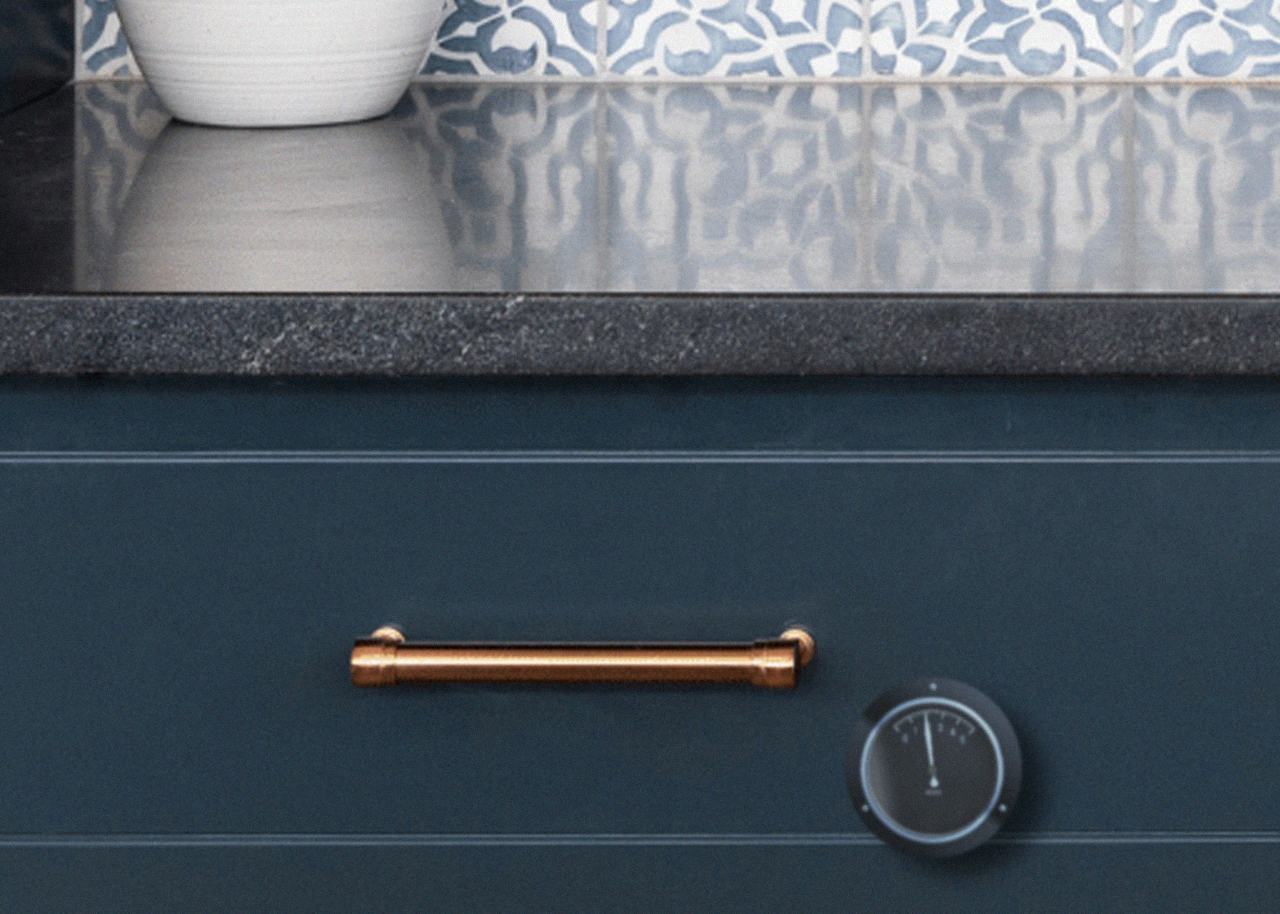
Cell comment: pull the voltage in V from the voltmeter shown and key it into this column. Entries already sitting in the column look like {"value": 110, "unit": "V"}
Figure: {"value": 2, "unit": "V"}
